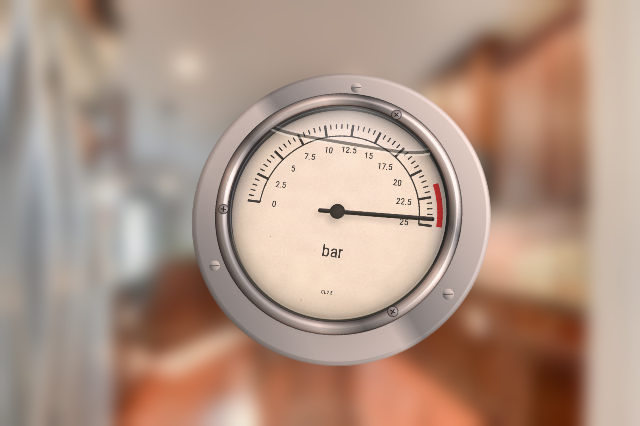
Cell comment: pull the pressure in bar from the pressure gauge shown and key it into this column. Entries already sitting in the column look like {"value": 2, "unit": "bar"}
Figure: {"value": 24.5, "unit": "bar"}
